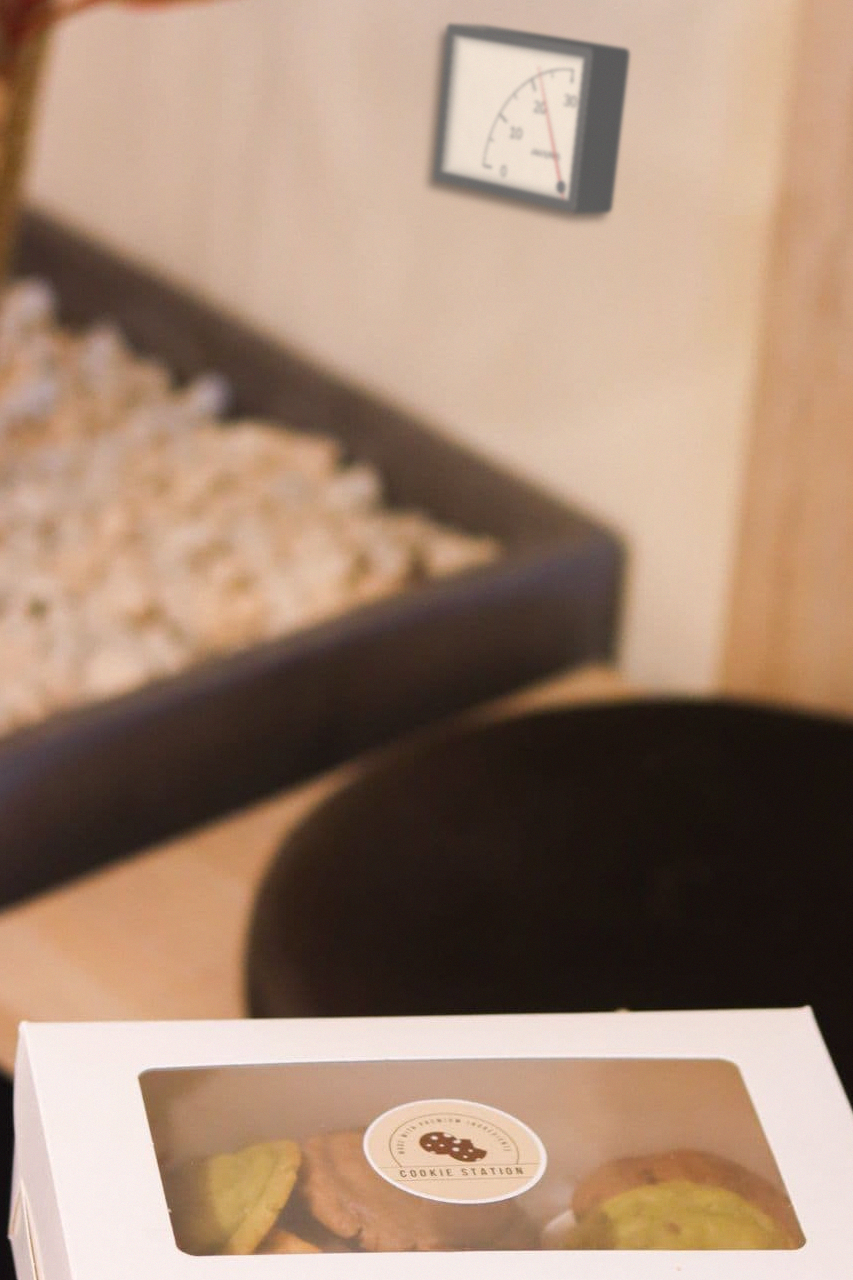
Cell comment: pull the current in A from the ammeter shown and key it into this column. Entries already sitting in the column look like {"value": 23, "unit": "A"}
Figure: {"value": 22.5, "unit": "A"}
